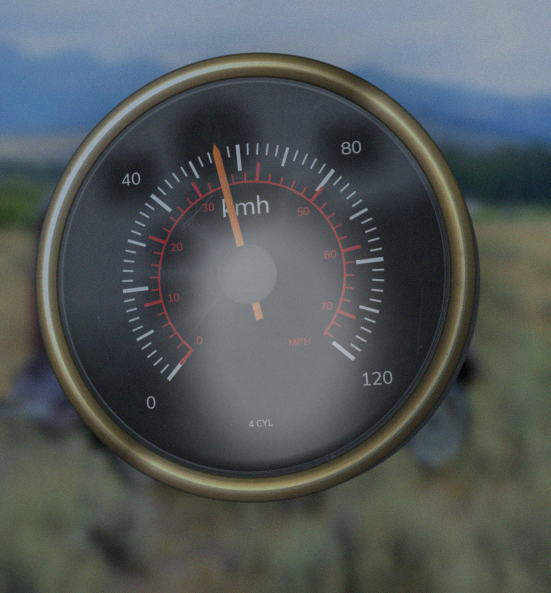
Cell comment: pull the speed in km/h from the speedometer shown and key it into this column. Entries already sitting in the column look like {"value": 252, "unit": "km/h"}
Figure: {"value": 56, "unit": "km/h"}
